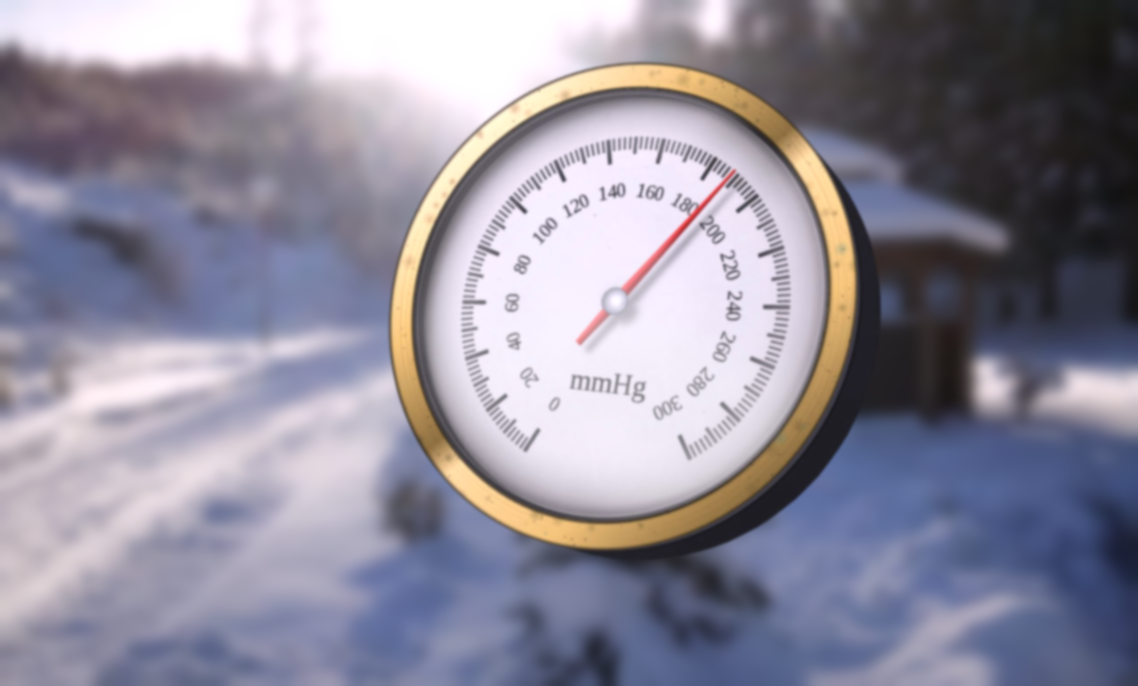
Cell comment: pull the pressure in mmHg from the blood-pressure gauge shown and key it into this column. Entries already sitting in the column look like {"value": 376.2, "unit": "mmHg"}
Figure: {"value": 190, "unit": "mmHg"}
